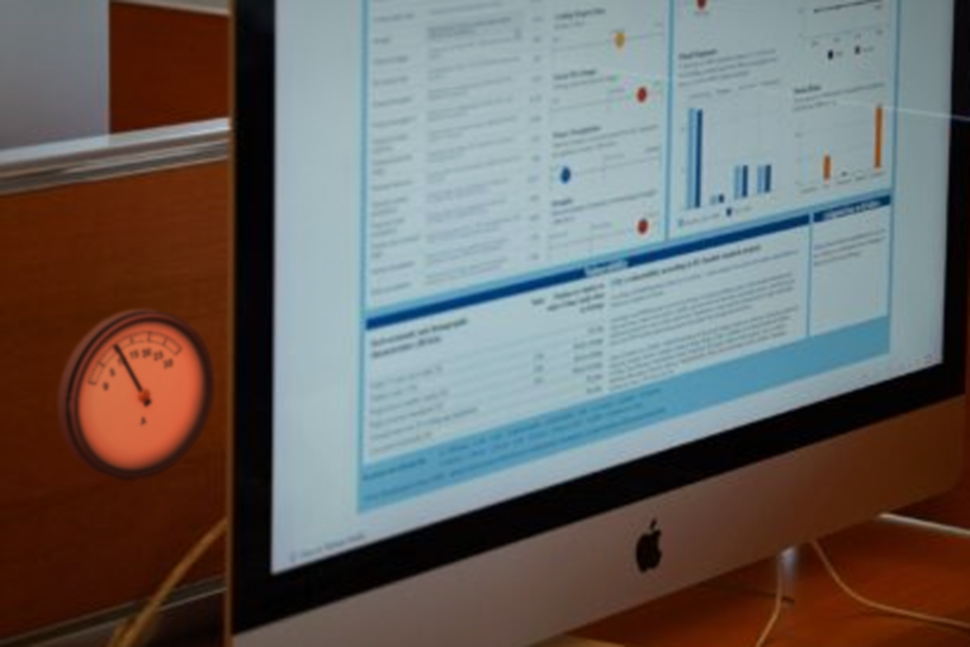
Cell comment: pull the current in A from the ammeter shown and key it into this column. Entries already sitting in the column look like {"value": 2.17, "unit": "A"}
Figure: {"value": 10, "unit": "A"}
